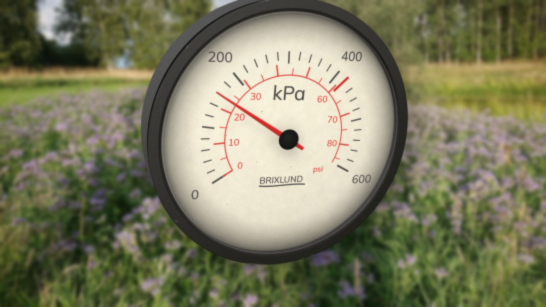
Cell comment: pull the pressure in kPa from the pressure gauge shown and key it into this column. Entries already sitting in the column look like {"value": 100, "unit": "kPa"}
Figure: {"value": 160, "unit": "kPa"}
